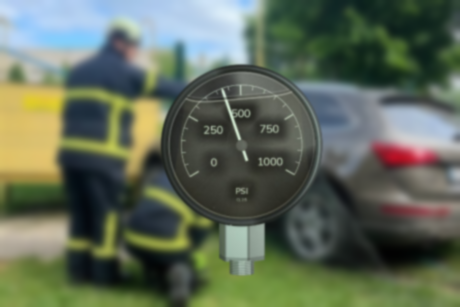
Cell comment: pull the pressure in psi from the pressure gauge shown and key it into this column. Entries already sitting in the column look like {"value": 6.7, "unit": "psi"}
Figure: {"value": 425, "unit": "psi"}
